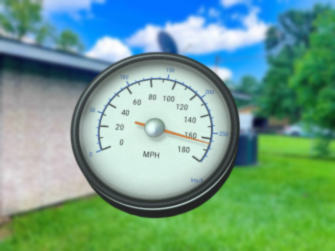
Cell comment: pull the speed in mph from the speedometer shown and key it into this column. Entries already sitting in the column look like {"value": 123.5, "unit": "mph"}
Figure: {"value": 165, "unit": "mph"}
